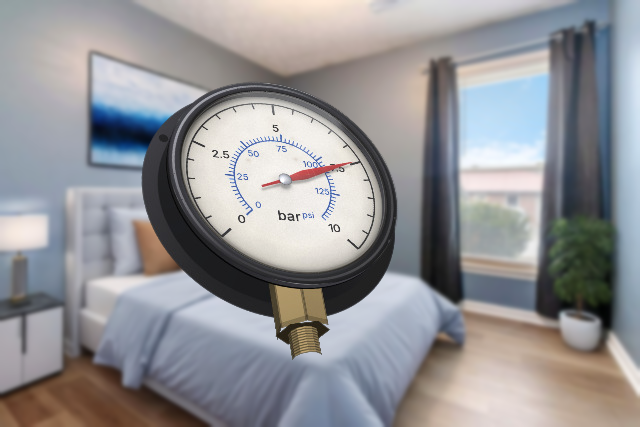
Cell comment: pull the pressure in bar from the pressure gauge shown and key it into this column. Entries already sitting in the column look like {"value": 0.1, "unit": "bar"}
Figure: {"value": 7.5, "unit": "bar"}
